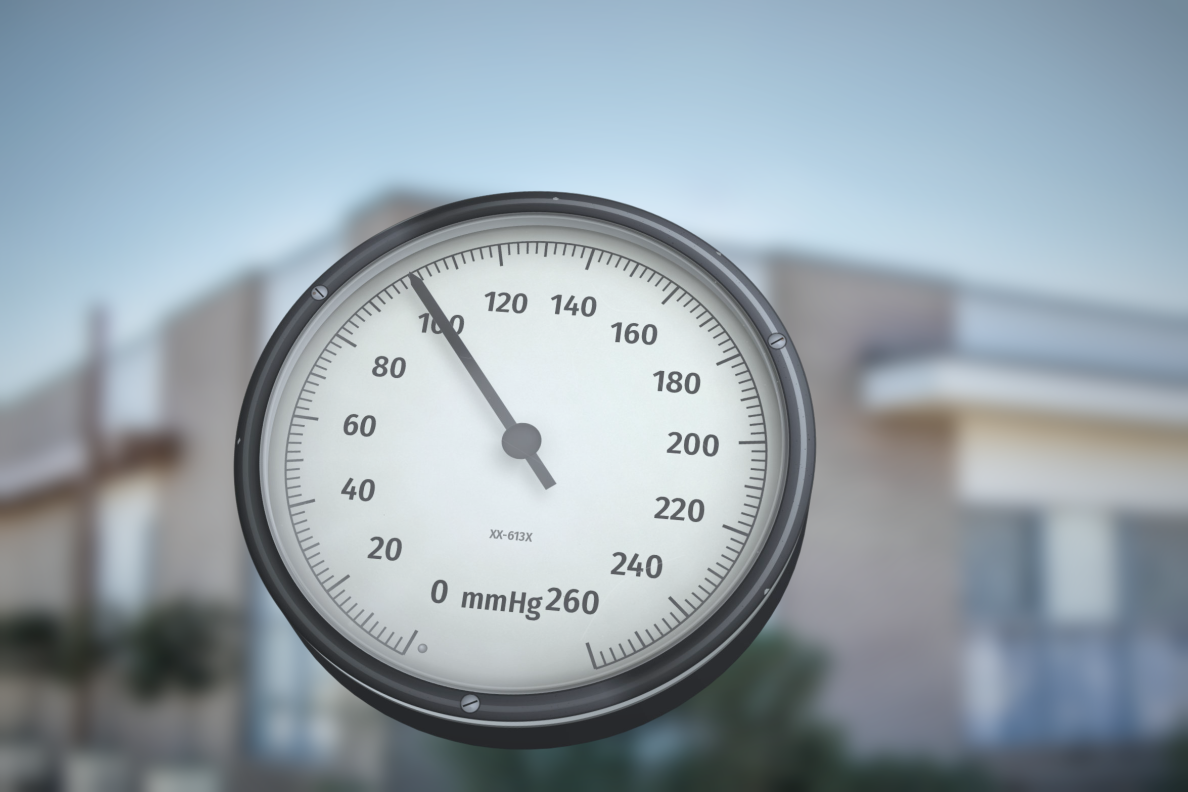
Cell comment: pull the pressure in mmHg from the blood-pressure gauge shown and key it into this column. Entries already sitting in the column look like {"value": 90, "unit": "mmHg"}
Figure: {"value": 100, "unit": "mmHg"}
